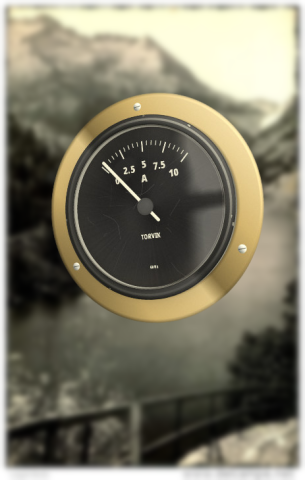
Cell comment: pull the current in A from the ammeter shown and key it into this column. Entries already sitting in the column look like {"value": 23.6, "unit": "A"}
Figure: {"value": 0.5, "unit": "A"}
